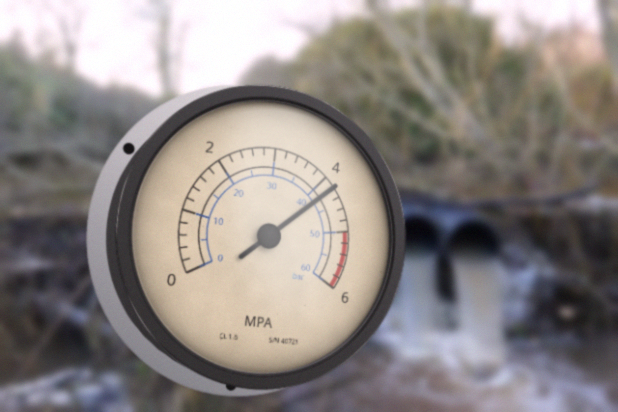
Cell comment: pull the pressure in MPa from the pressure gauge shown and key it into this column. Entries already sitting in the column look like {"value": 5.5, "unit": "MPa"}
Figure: {"value": 4.2, "unit": "MPa"}
